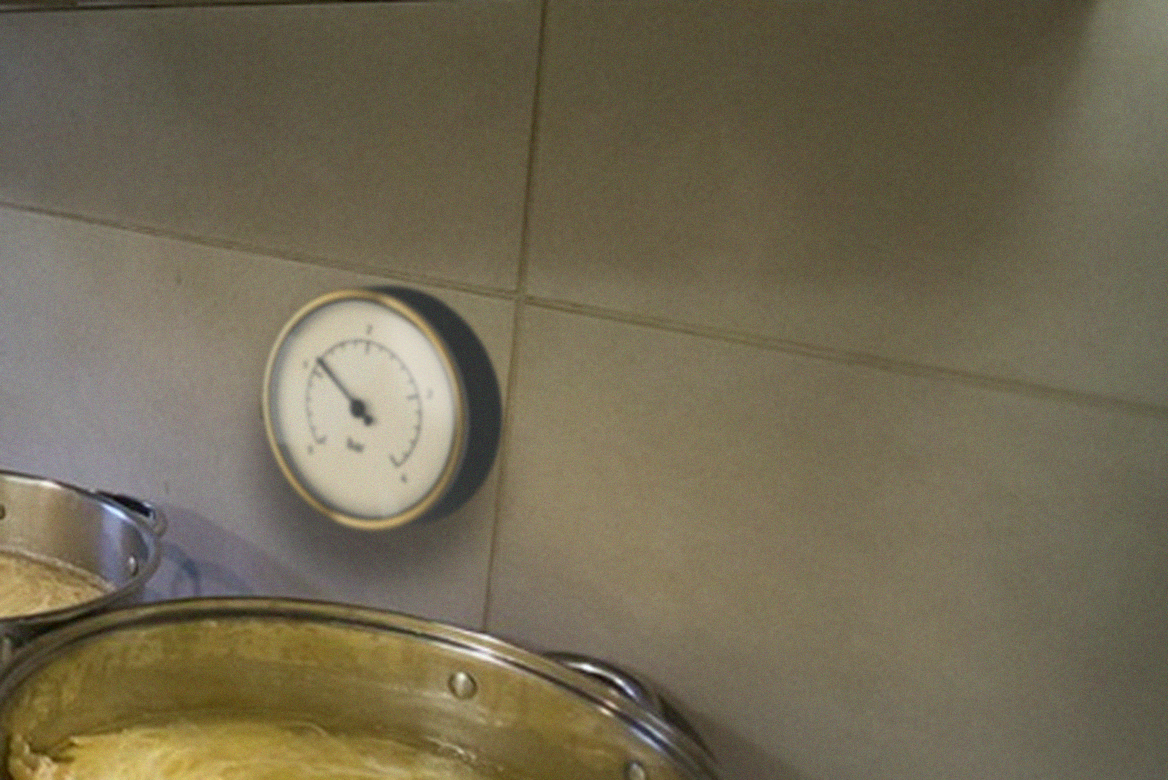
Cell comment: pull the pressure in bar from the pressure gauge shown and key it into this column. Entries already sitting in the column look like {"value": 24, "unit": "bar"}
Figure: {"value": 1.2, "unit": "bar"}
